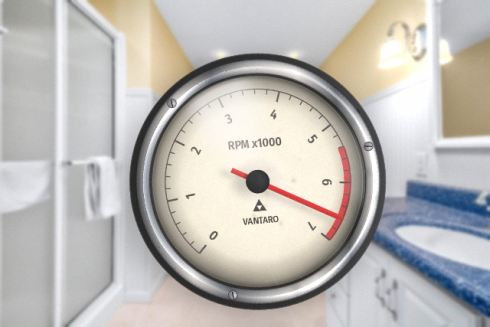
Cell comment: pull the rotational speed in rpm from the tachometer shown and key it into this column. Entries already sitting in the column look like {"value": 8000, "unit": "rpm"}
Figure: {"value": 6600, "unit": "rpm"}
